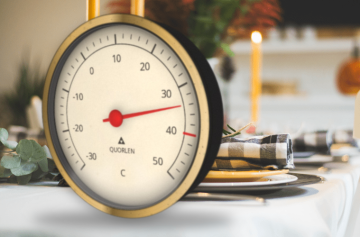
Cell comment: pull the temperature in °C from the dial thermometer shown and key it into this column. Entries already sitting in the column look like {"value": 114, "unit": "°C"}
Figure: {"value": 34, "unit": "°C"}
